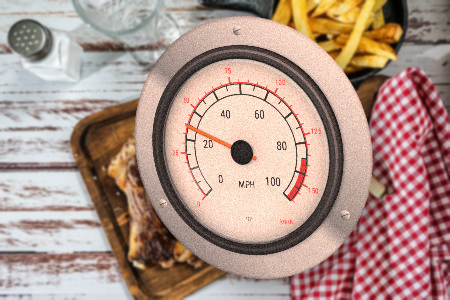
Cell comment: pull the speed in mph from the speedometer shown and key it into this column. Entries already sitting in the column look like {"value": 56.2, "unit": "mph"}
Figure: {"value": 25, "unit": "mph"}
